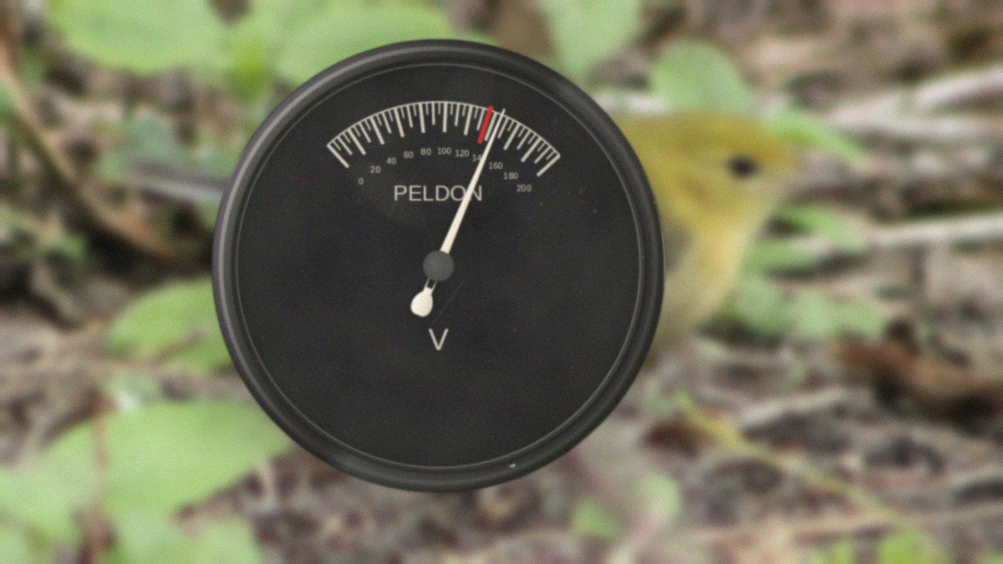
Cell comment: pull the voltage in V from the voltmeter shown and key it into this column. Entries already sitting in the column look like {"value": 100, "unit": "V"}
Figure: {"value": 145, "unit": "V"}
